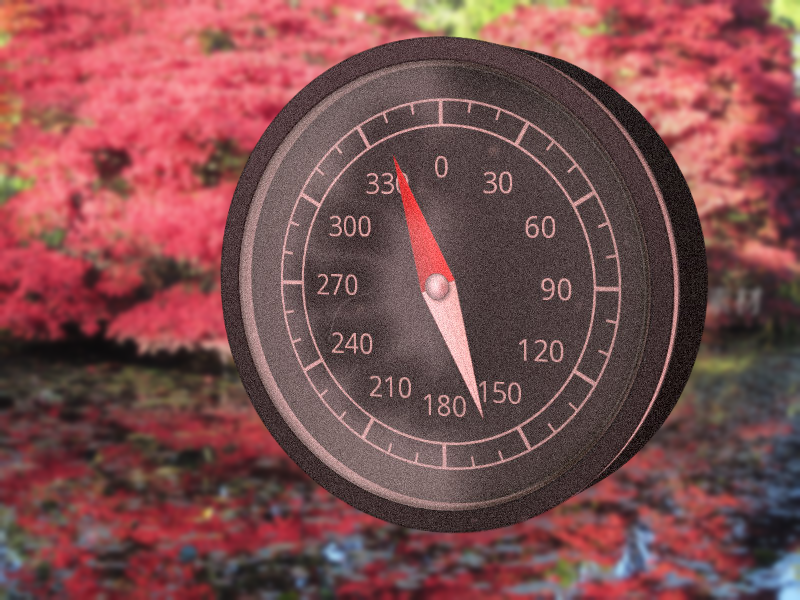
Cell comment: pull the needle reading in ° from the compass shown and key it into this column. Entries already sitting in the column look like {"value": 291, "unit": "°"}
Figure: {"value": 340, "unit": "°"}
